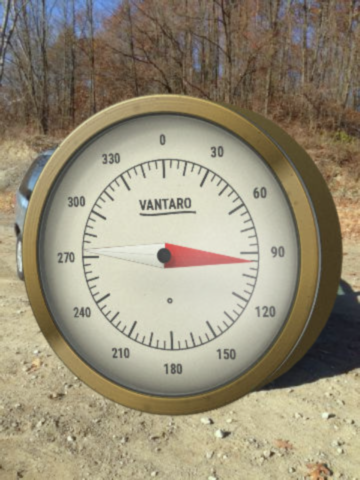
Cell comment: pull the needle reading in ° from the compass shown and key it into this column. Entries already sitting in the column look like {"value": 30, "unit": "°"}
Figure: {"value": 95, "unit": "°"}
